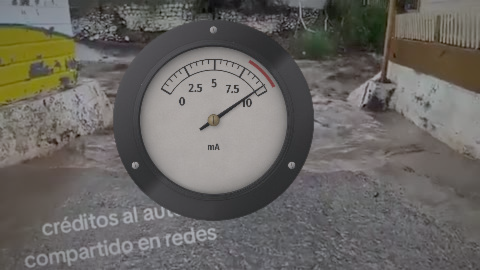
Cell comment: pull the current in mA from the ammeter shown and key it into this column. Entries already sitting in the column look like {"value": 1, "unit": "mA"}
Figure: {"value": 9.5, "unit": "mA"}
